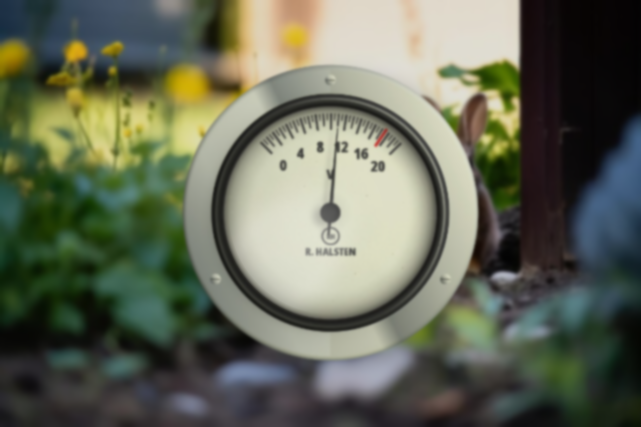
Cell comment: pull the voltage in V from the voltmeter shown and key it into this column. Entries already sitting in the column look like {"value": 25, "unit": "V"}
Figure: {"value": 11, "unit": "V"}
